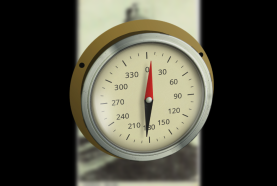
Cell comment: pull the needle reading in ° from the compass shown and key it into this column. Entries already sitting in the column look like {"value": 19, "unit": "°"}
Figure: {"value": 5, "unit": "°"}
